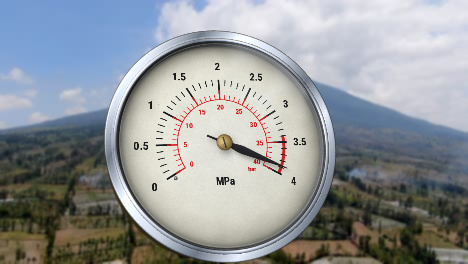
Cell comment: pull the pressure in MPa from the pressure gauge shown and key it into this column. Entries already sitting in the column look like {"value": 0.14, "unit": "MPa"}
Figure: {"value": 3.9, "unit": "MPa"}
